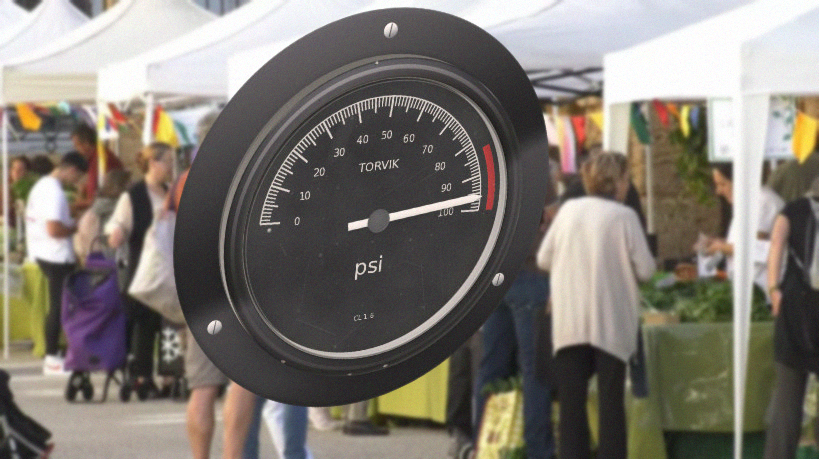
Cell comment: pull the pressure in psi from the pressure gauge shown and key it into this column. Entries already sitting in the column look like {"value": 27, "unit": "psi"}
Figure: {"value": 95, "unit": "psi"}
